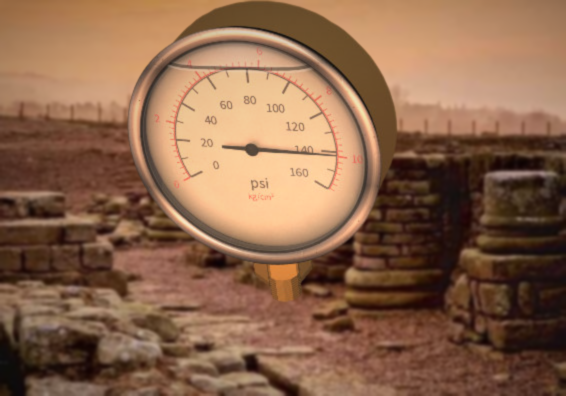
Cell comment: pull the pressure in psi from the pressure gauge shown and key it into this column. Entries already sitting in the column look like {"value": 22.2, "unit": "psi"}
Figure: {"value": 140, "unit": "psi"}
